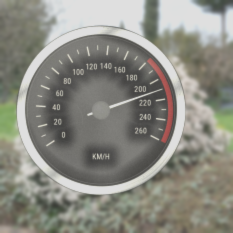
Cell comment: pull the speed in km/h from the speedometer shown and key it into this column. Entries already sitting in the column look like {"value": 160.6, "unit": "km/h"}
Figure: {"value": 210, "unit": "km/h"}
